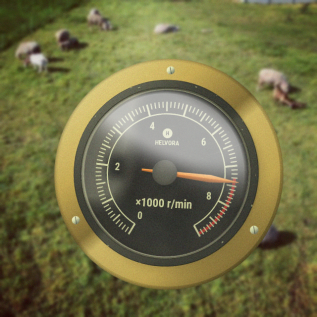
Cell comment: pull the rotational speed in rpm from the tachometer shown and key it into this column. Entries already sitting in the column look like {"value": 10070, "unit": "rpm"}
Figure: {"value": 7400, "unit": "rpm"}
